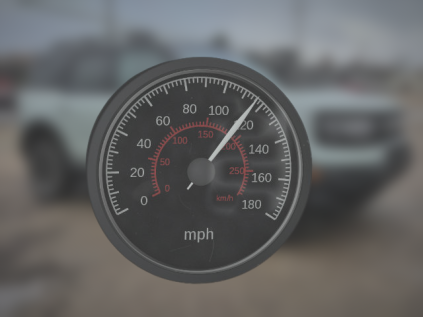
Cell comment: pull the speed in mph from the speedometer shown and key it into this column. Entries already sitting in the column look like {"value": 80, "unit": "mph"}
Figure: {"value": 116, "unit": "mph"}
